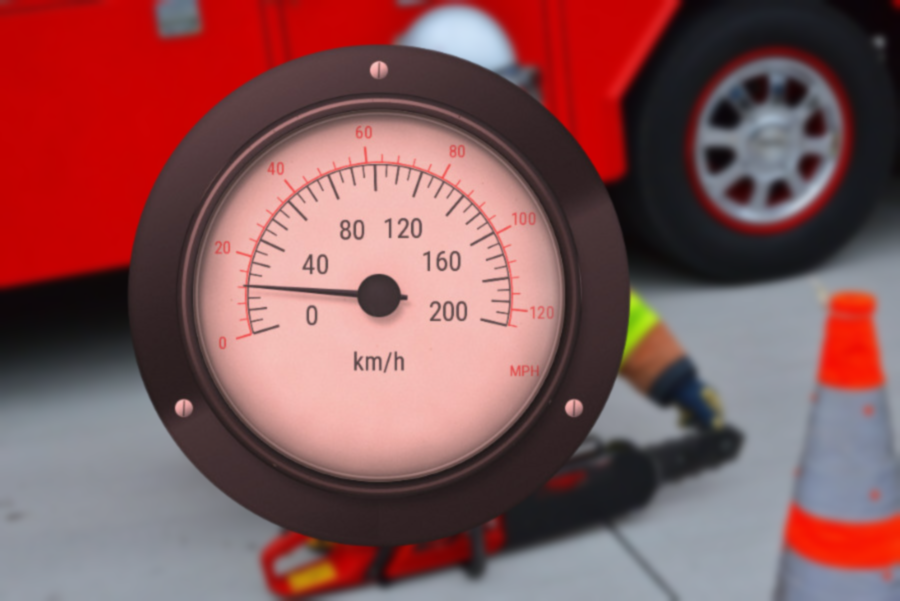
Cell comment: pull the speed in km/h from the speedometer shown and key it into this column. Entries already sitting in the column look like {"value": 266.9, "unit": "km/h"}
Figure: {"value": 20, "unit": "km/h"}
